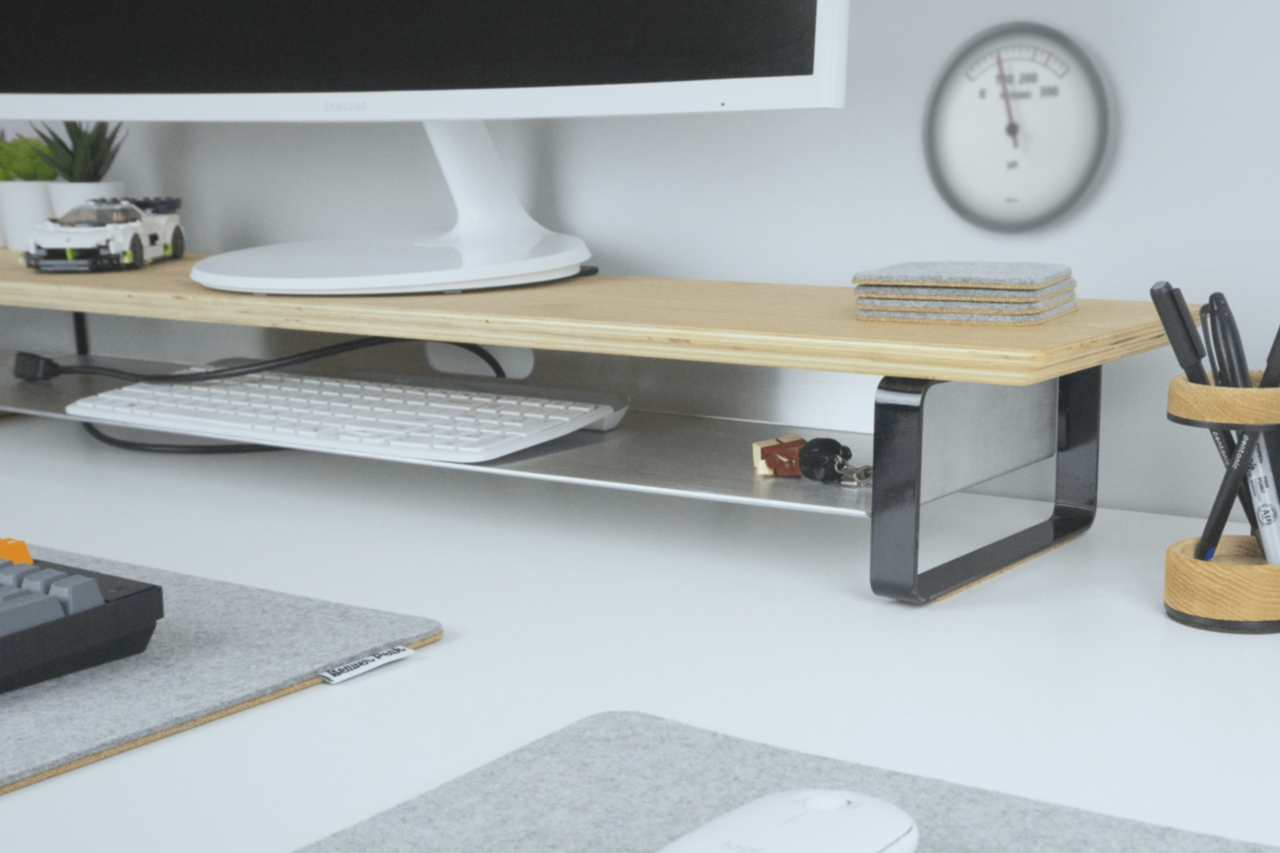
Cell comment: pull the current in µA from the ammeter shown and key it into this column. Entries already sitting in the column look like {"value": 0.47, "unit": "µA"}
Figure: {"value": 100, "unit": "µA"}
